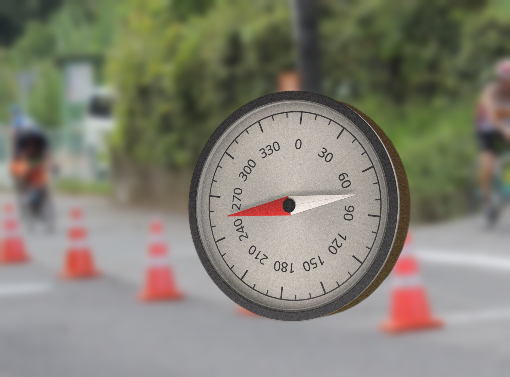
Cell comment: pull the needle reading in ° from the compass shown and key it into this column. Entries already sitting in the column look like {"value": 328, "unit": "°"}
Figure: {"value": 255, "unit": "°"}
